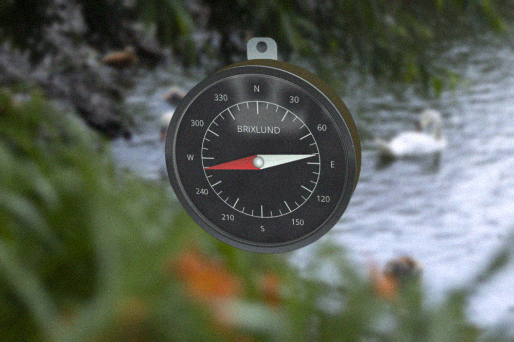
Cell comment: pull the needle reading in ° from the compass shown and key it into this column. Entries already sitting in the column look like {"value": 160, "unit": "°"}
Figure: {"value": 260, "unit": "°"}
